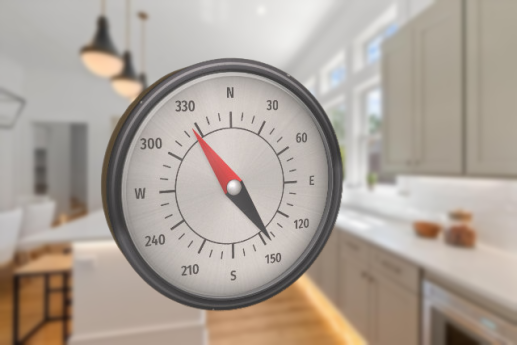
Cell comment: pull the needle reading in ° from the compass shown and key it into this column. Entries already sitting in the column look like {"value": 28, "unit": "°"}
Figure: {"value": 325, "unit": "°"}
